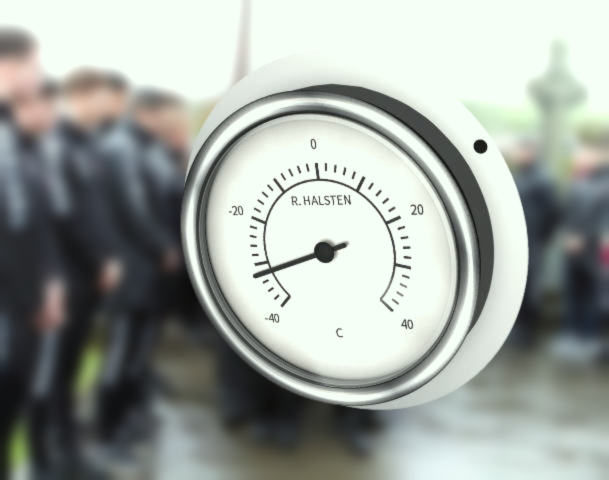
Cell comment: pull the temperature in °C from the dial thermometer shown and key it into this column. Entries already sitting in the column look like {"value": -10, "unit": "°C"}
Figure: {"value": -32, "unit": "°C"}
